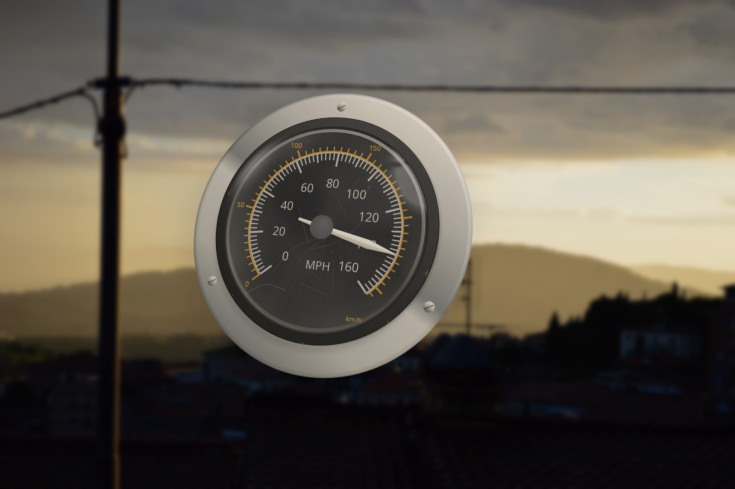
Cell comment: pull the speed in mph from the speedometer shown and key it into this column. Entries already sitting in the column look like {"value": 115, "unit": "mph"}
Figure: {"value": 140, "unit": "mph"}
